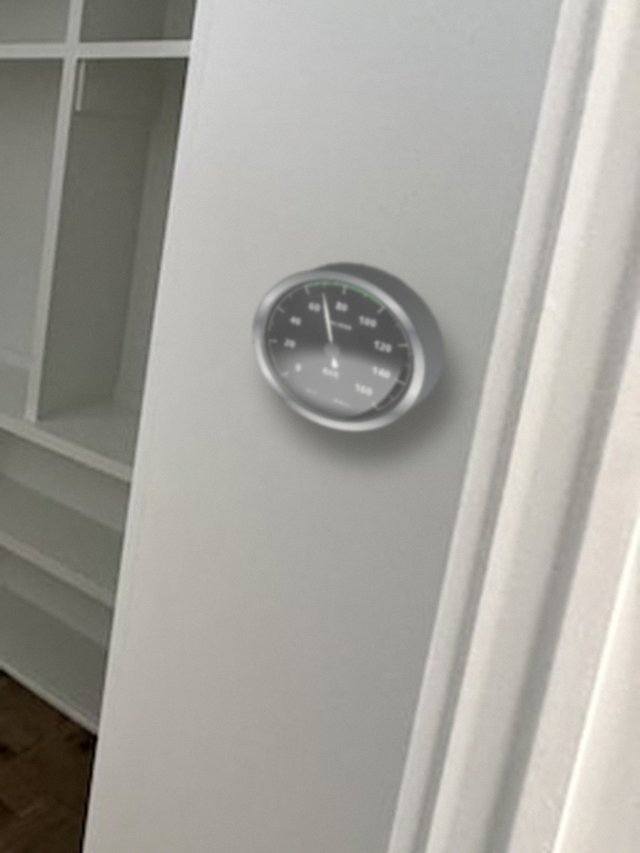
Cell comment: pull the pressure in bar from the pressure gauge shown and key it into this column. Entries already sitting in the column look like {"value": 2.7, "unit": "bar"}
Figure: {"value": 70, "unit": "bar"}
